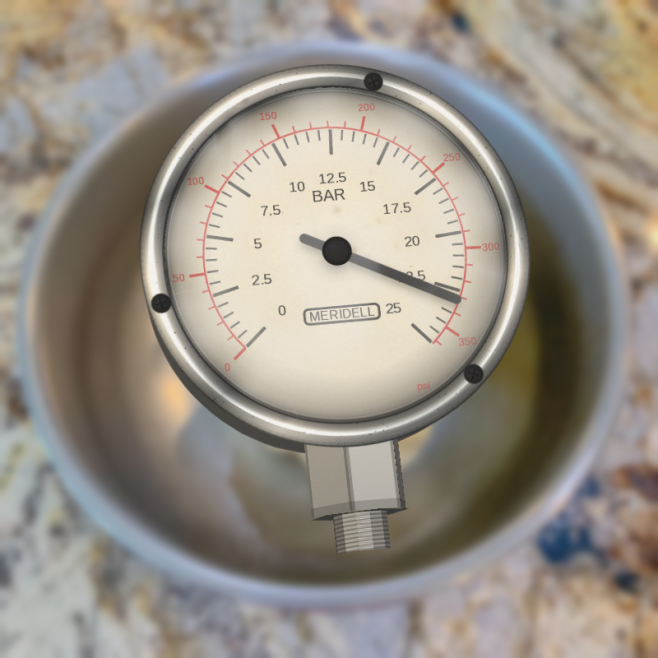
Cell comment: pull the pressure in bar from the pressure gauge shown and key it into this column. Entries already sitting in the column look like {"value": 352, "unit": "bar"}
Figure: {"value": 23, "unit": "bar"}
